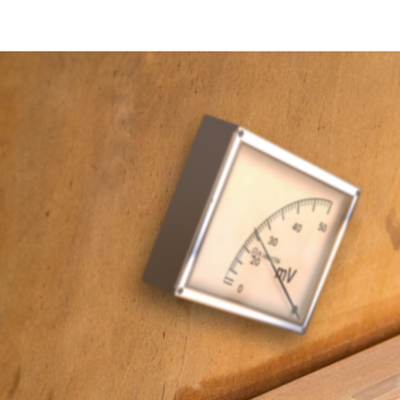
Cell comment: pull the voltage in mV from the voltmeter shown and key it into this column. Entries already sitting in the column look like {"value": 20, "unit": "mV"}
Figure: {"value": 25, "unit": "mV"}
